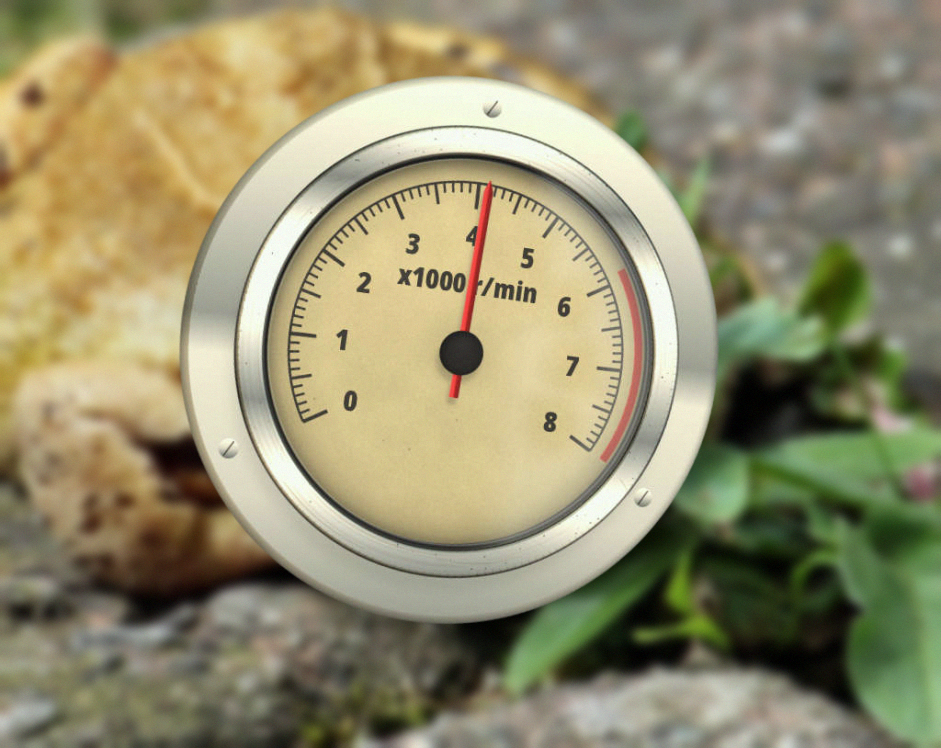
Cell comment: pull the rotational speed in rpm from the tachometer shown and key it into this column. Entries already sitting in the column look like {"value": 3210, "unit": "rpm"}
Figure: {"value": 4100, "unit": "rpm"}
